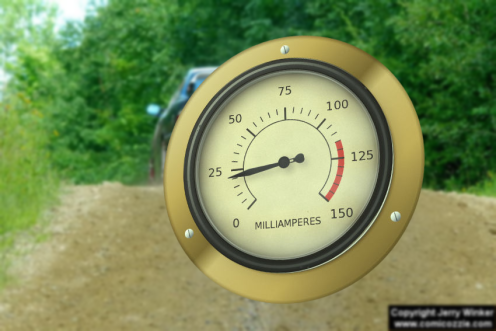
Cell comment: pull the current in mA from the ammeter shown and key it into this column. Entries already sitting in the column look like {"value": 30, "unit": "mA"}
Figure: {"value": 20, "unit": "mA"}
